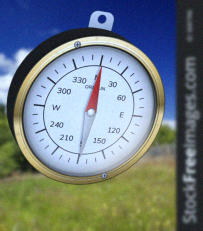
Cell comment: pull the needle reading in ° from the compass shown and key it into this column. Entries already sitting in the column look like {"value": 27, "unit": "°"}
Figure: {"value": 0, "unit": "°"}
